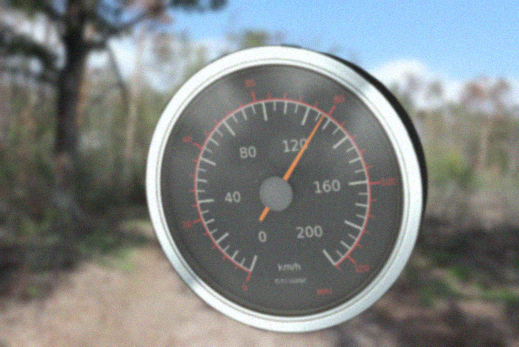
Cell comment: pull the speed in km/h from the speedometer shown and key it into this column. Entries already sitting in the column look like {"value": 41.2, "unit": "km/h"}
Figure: {"value": 127.5, "unit": "km/h"}
